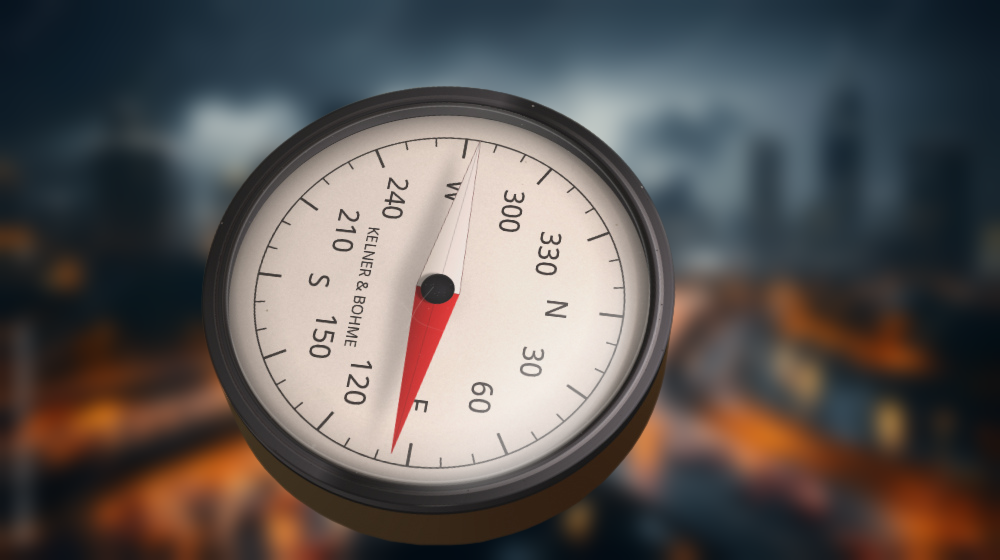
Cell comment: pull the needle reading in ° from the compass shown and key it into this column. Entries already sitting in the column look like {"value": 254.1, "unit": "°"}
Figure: {"value": 95, "unit": "°"}
